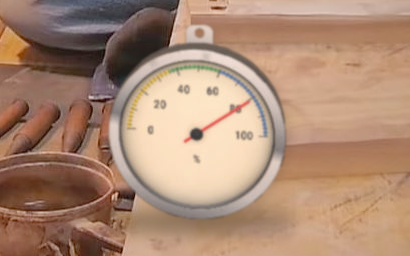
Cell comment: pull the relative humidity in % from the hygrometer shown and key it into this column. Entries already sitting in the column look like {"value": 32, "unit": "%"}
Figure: {"value": 80, "unit": "%"}
